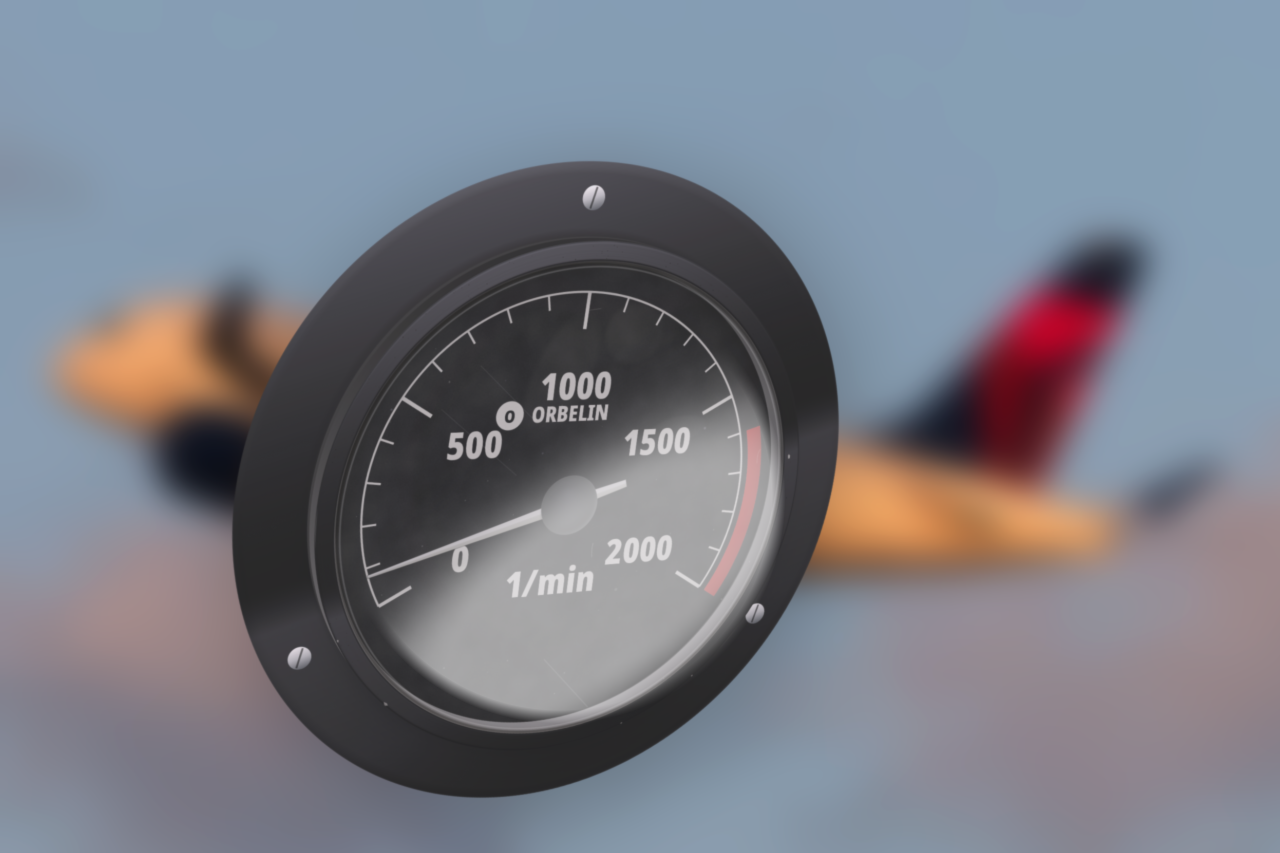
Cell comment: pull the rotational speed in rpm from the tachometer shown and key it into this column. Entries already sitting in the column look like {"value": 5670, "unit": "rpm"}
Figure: {"value": 100, "unit": "rpm"}
